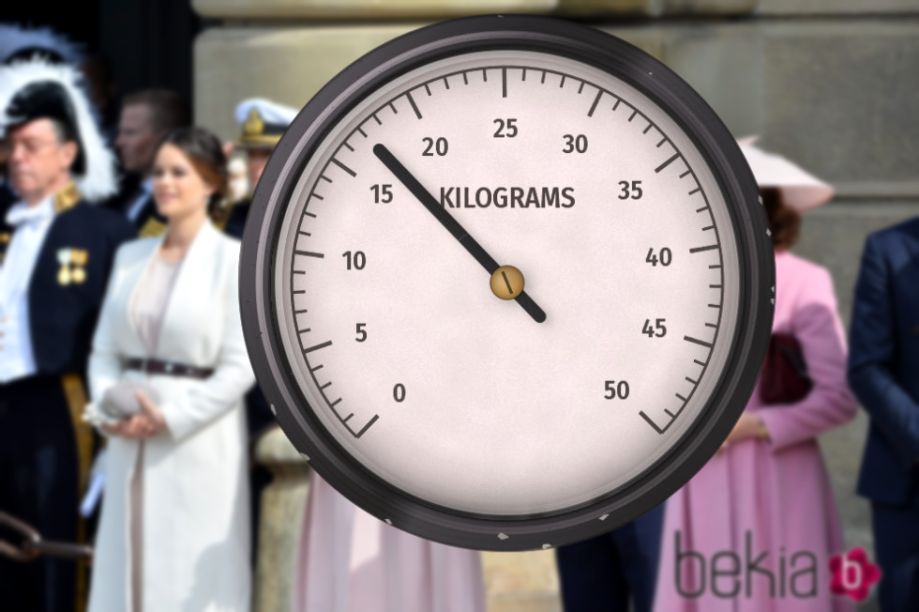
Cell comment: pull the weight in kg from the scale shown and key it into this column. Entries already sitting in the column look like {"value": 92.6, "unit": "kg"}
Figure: {"value": 17, "unit": "kg"}
